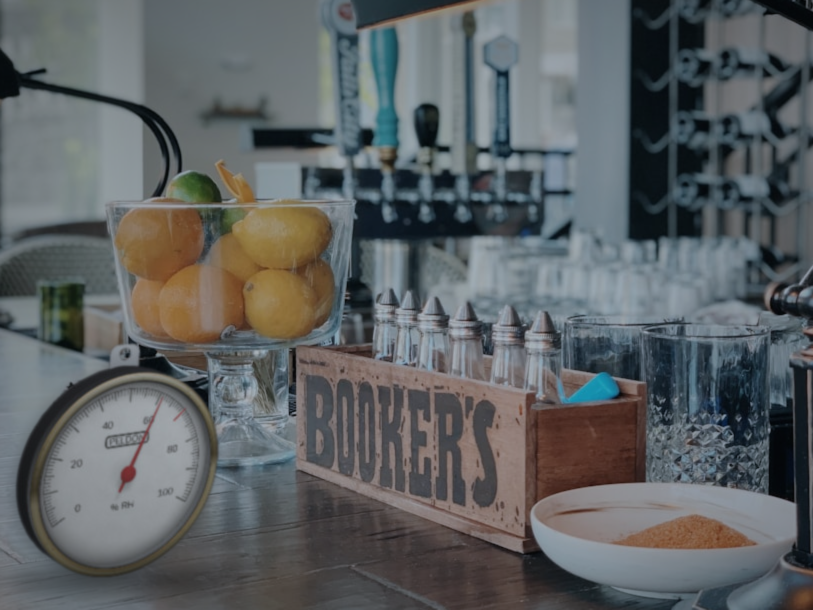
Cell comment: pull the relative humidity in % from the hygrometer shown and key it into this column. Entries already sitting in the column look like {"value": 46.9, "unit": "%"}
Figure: {"value": 60, "unit": "%"}
